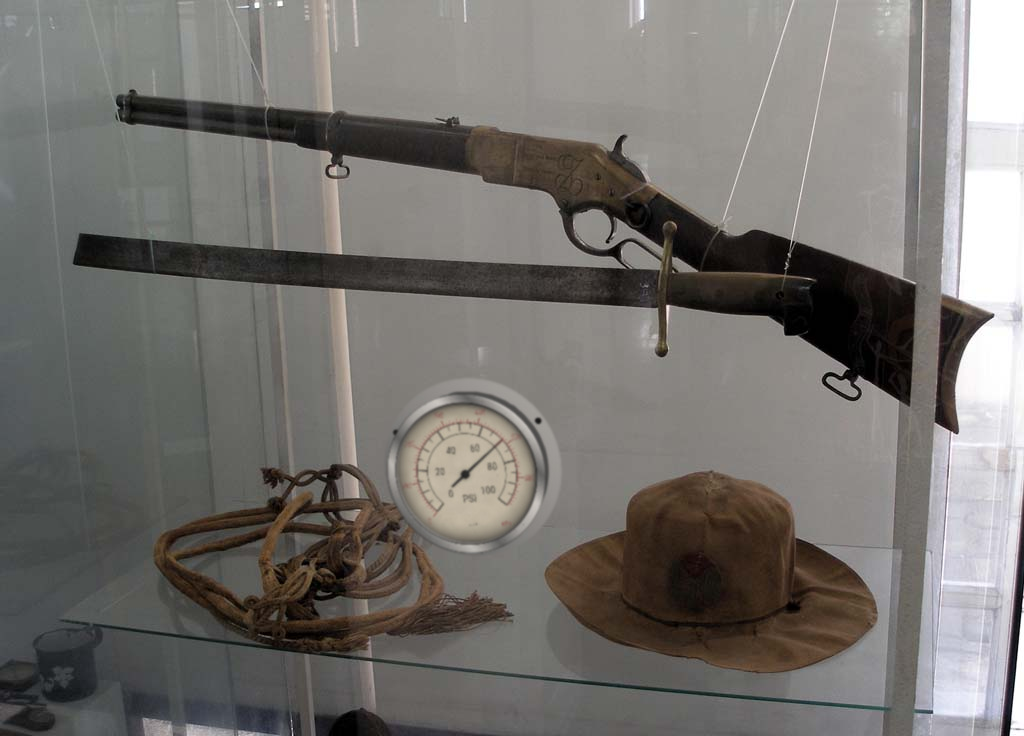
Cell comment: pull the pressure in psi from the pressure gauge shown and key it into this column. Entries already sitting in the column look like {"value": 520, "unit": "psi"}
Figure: {"value": 70, "unit": "psi"}
